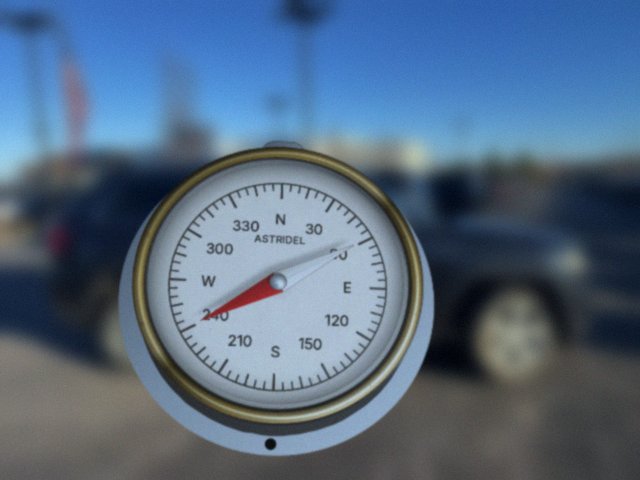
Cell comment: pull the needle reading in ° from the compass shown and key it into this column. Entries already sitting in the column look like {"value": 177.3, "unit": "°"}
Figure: {"value": 240, "unit": "°"}
